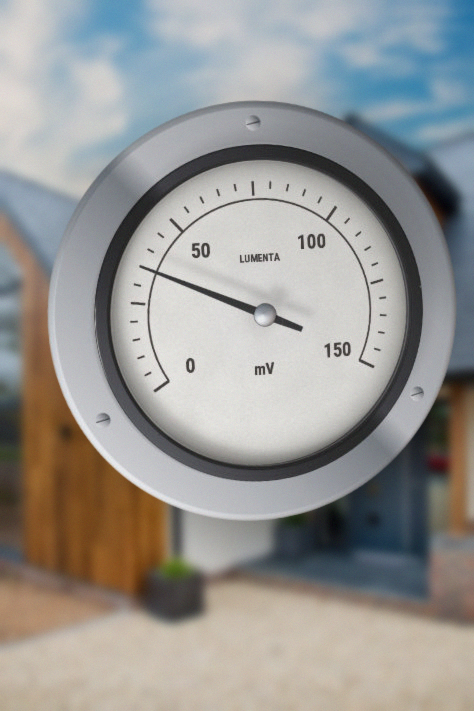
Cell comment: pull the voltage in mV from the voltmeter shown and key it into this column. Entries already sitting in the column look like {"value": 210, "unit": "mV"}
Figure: {"value": 35, "unit": "mV"}
